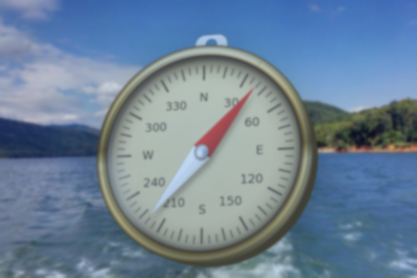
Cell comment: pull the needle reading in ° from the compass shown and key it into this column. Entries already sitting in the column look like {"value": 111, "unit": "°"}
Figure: {"value": 40, "unit": "°"}
